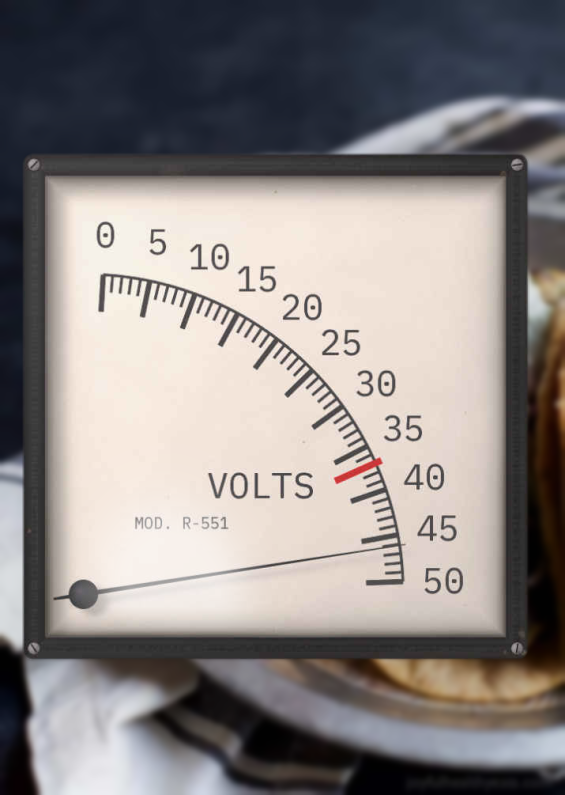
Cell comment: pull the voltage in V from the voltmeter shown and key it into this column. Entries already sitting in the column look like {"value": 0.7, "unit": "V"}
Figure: {"value": 46, "unit": "V"}
